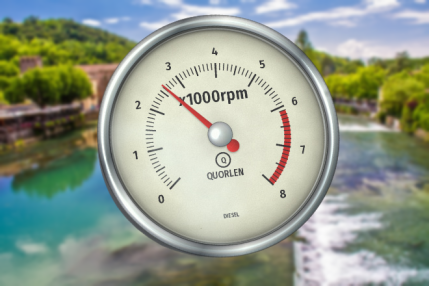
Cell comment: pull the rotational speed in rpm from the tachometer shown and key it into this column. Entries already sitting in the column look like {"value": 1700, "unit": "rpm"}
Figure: {"value": 2600, "unit": "rpm"}
